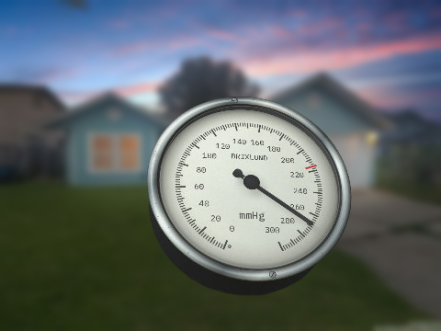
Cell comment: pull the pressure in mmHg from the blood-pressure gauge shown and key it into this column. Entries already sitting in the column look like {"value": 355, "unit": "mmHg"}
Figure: {"value": 270, "unit": "mmHg"}
